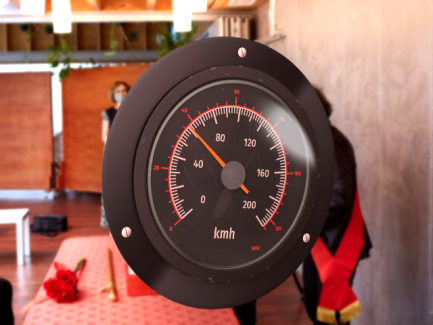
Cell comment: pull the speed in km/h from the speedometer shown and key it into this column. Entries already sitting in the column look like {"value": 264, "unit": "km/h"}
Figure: {"value": 60, "unit": "km/h"}
